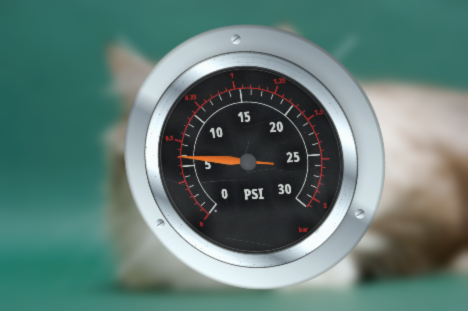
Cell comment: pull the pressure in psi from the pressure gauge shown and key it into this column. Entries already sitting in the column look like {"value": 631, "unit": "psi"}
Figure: {"value": 6, "unit": "psi"}
